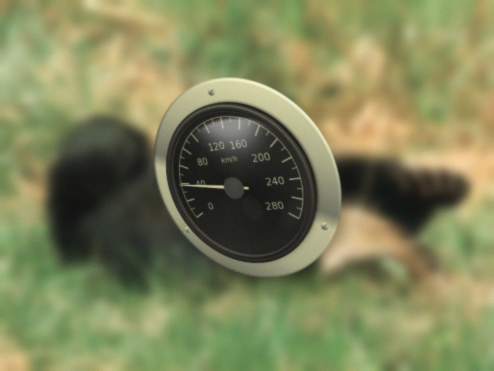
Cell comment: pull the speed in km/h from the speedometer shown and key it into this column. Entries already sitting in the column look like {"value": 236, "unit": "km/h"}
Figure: {"value": 40, "unit": "km/h"}
